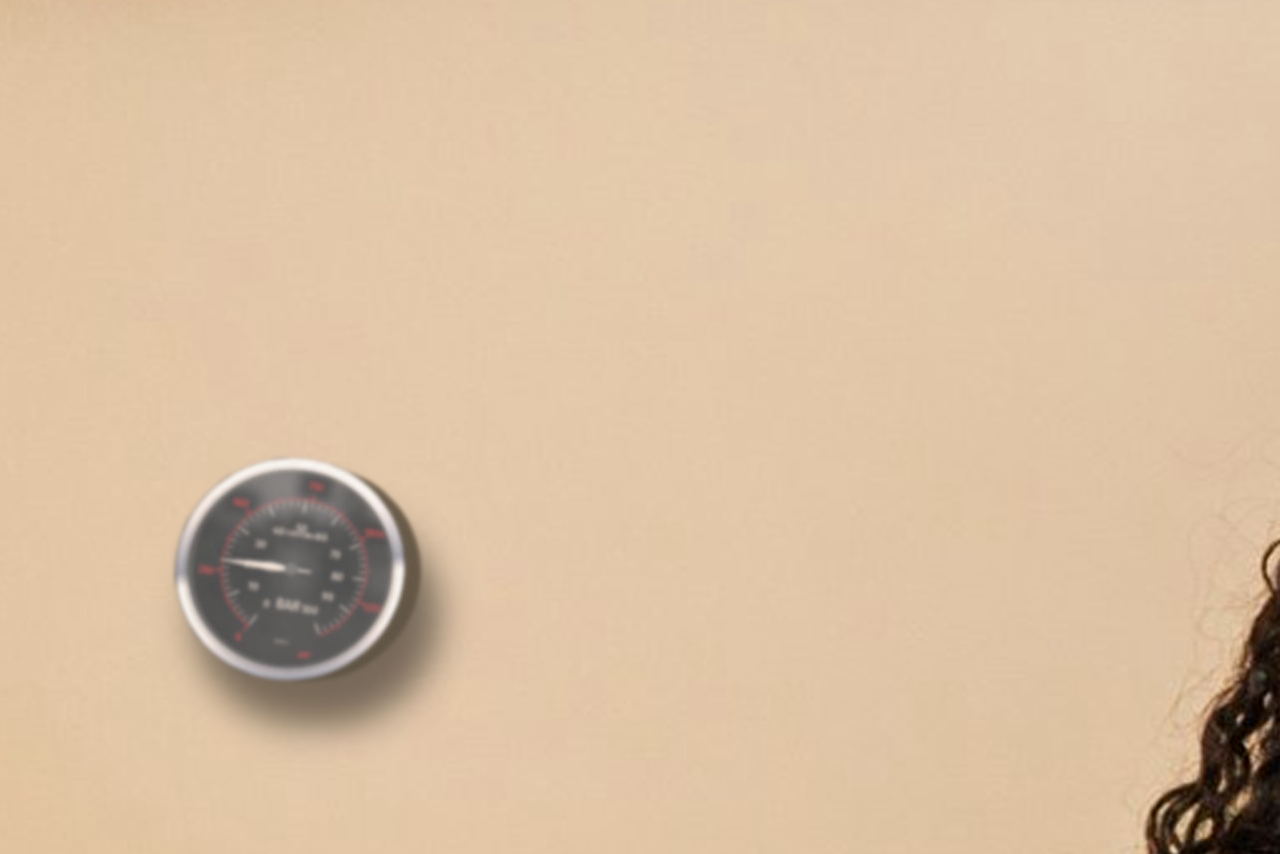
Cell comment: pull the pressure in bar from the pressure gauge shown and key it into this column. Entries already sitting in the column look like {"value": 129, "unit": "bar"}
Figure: {"value": 20, "unit": "bar"}
